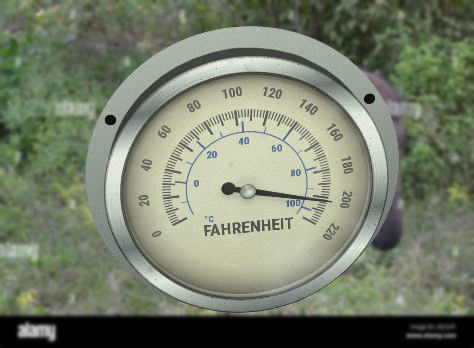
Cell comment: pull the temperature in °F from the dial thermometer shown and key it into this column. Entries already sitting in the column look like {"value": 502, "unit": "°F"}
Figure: {"value": 200, "unit": "°F"}
